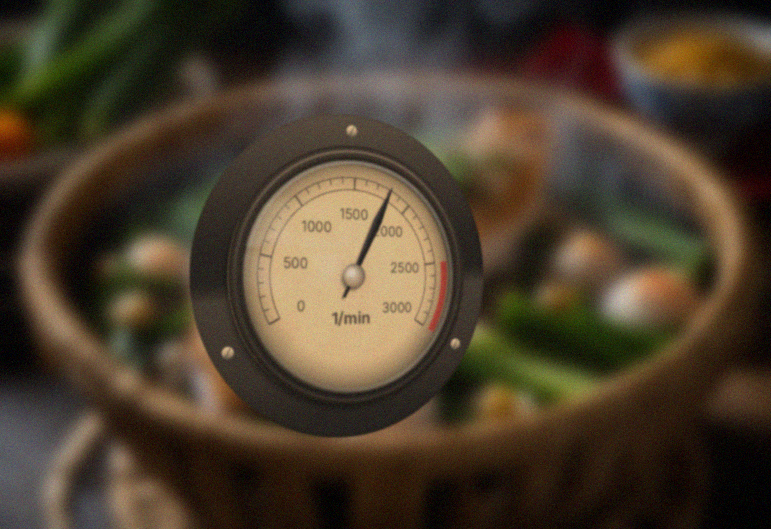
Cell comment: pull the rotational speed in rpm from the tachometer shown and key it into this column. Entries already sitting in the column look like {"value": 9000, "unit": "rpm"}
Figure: {"value": 1800, "unit": "rpm"}
